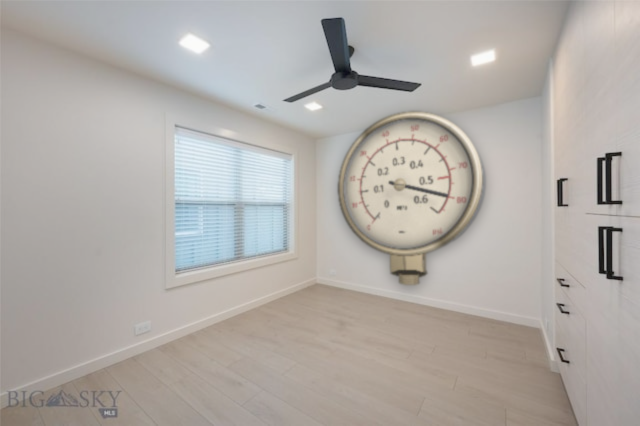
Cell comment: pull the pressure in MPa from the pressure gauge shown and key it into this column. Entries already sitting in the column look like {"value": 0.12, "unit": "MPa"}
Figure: {"value": 0.55, "unit": "MPa"}
